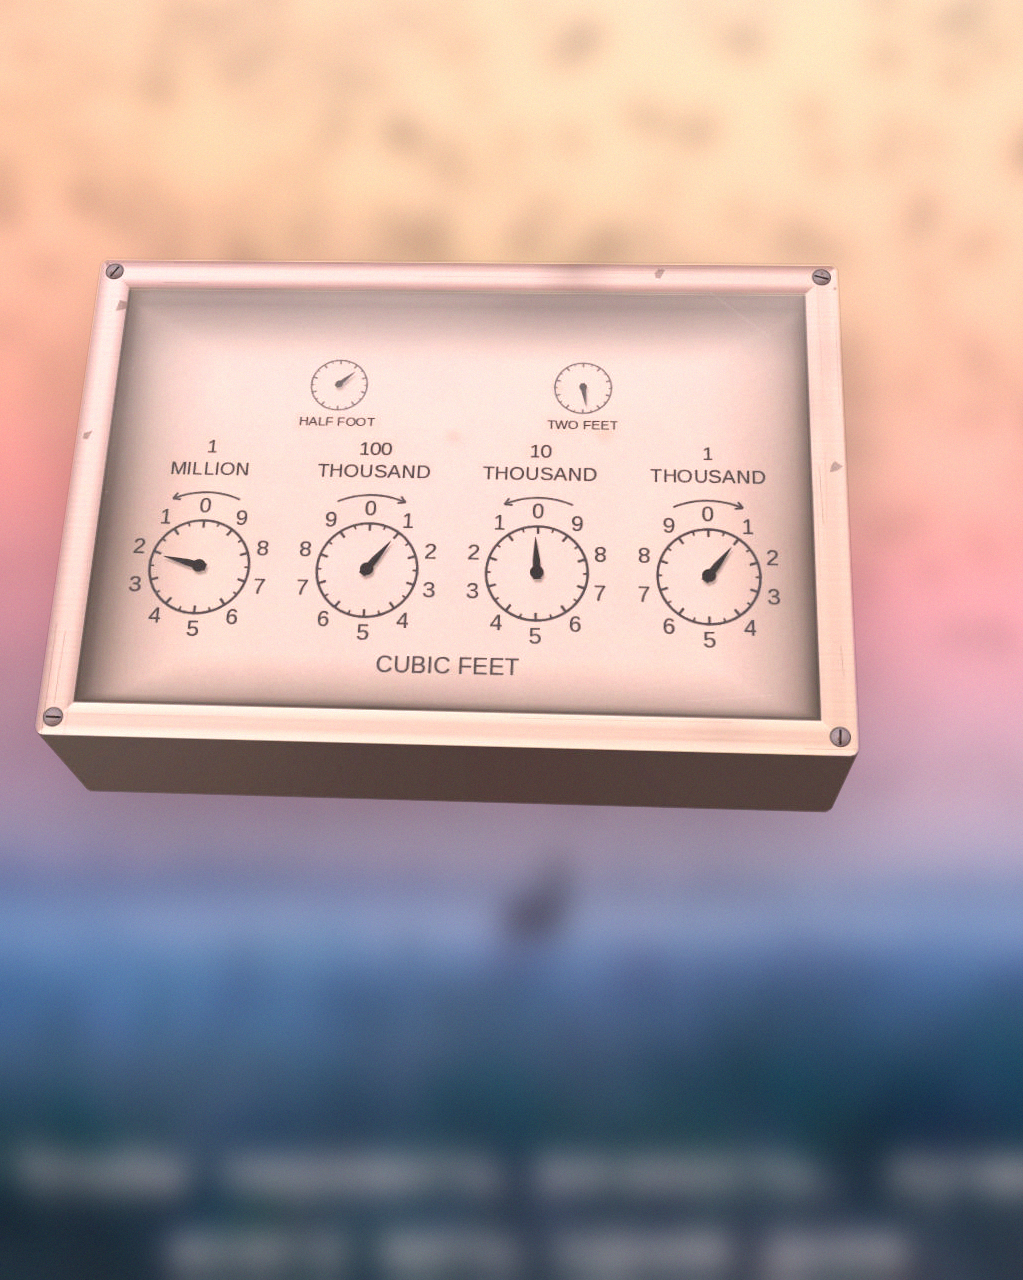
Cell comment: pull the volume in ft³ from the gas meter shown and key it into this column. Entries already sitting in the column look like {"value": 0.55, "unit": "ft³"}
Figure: {"value": 210100, "unit": "ft³"}
